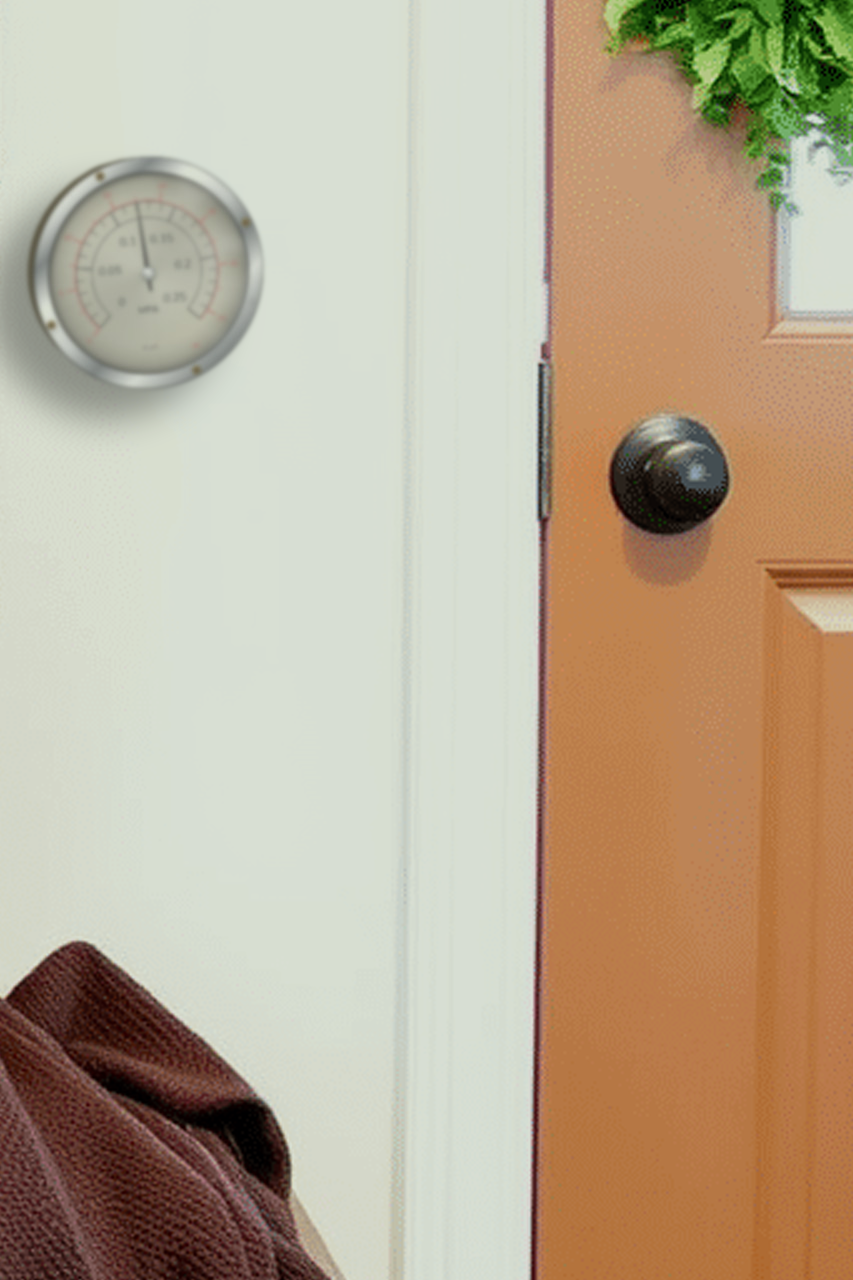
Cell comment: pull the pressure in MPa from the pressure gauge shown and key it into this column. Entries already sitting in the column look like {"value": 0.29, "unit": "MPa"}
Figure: {"value": 0.12, "unit": "MPa"}
